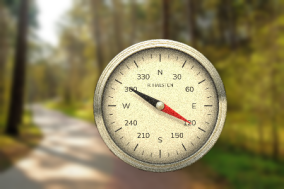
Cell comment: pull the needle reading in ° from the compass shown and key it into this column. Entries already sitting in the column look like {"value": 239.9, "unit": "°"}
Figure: {"value": 120, "unit": "°"}
